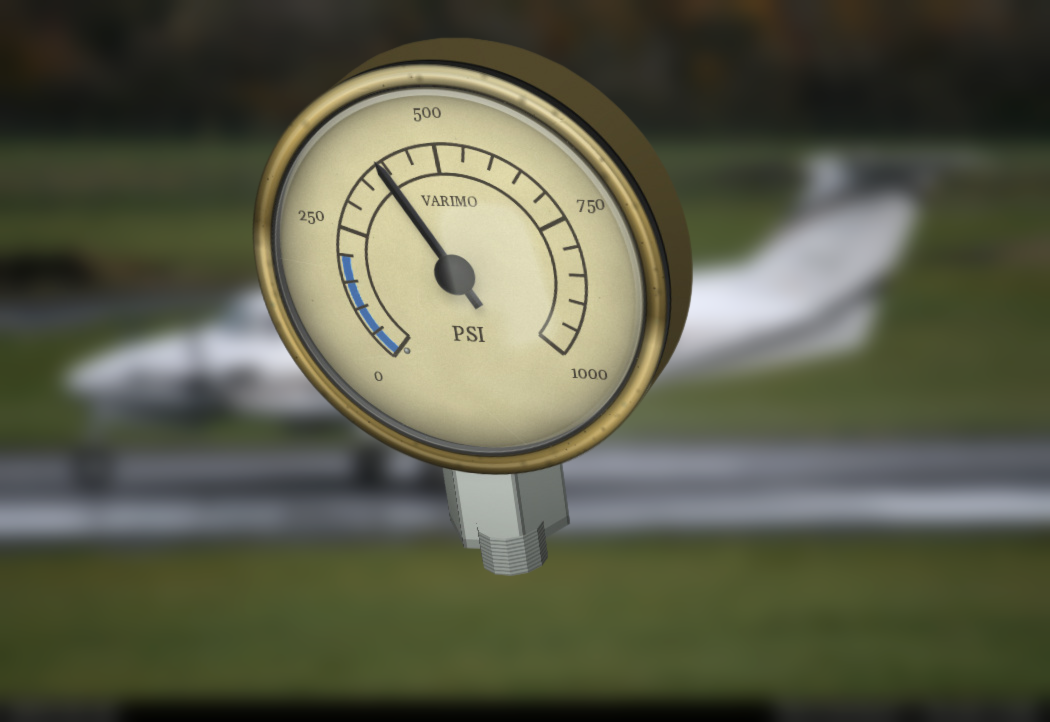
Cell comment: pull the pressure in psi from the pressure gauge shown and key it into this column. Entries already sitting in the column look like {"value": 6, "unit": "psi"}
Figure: {"value": 400, "unit": "psi"}
